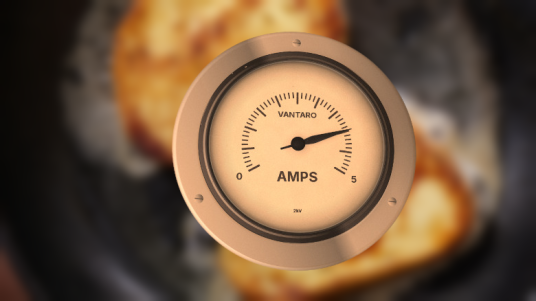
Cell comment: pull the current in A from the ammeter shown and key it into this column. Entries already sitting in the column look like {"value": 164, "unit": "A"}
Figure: {"value": 4, "unit": "A"}
